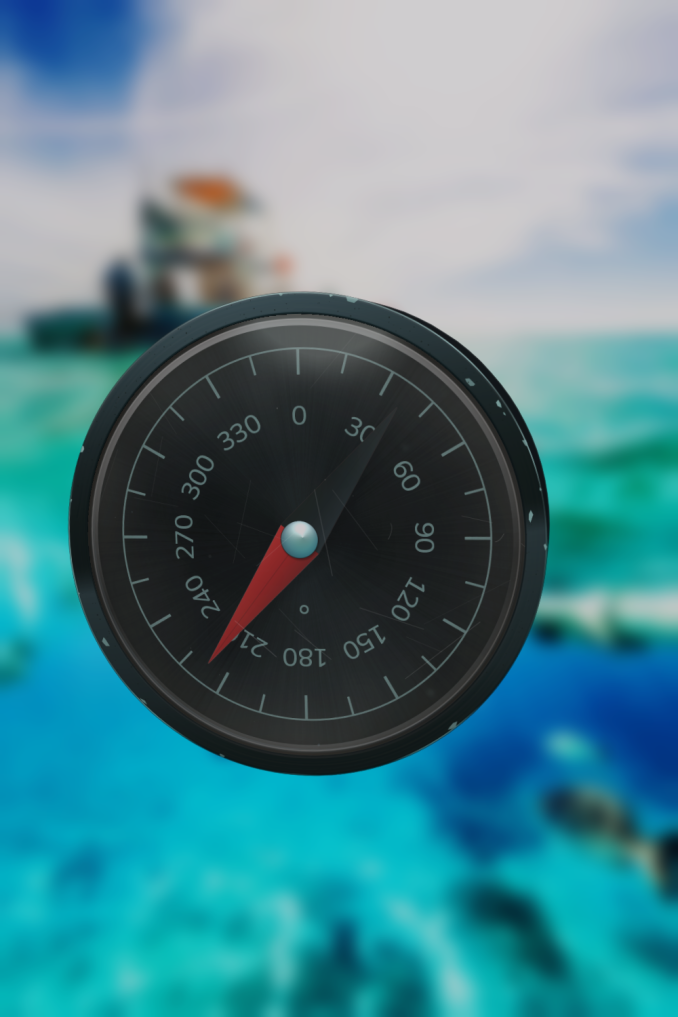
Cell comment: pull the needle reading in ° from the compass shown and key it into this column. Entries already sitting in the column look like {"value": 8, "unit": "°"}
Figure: {"value": 217.5, "unit": "°"}
